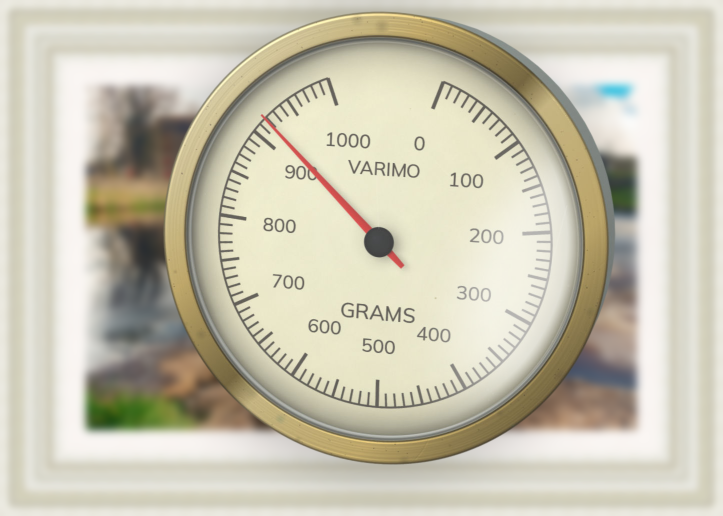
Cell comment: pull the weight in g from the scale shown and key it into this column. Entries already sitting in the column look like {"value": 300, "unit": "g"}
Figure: {"value": 920, "unit": "g"}
